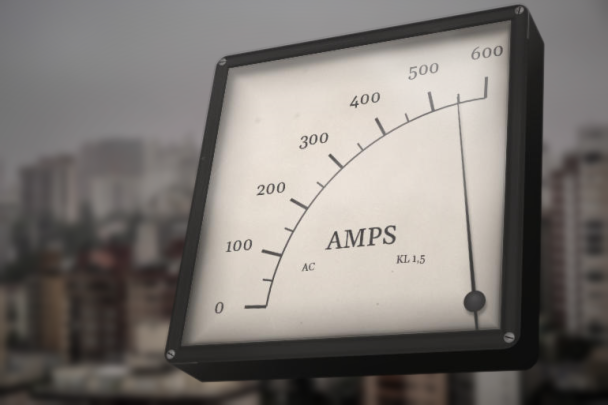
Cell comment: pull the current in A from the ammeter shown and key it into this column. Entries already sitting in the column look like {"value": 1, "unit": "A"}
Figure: {"value": 550, "unit": "A"}
